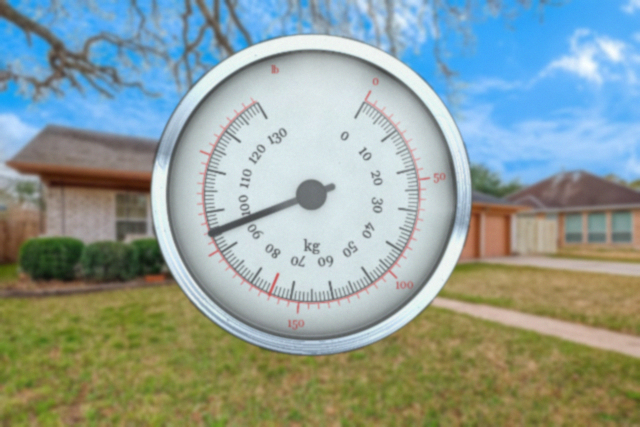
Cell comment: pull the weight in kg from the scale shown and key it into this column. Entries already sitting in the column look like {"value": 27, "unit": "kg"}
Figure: {"value": 95, "unit": "kg"}
